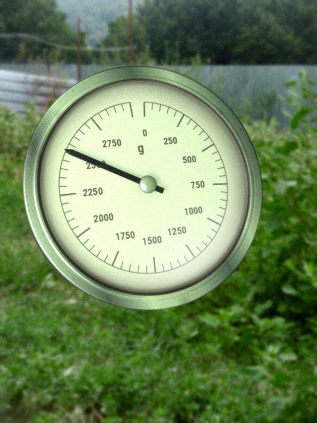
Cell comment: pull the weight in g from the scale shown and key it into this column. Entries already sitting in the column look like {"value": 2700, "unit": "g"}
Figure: {"value": 2500, "unit": "g"}
